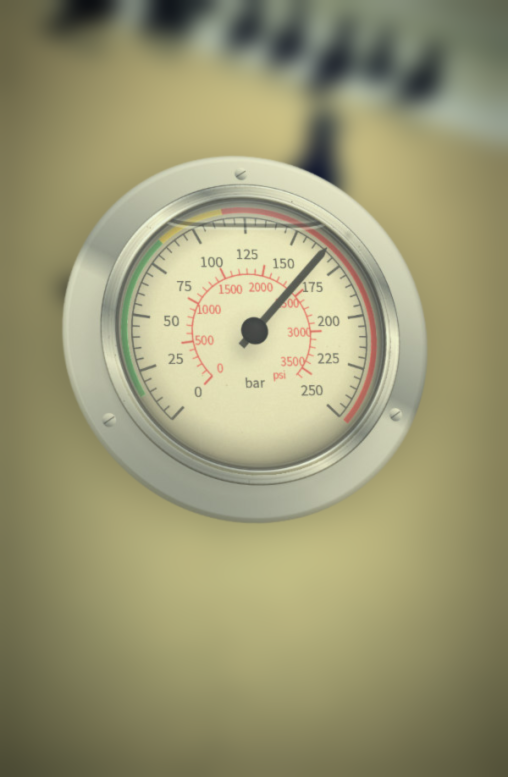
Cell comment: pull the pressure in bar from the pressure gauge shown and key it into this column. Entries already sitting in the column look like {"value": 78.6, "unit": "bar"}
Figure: {"value": 165, "unit": "bar"}
